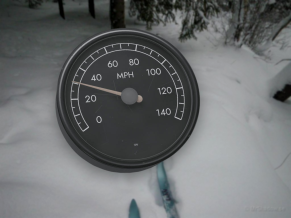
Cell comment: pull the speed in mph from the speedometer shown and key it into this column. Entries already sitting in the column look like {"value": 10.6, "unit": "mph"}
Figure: {"value": 30, "unit": "mph"}
